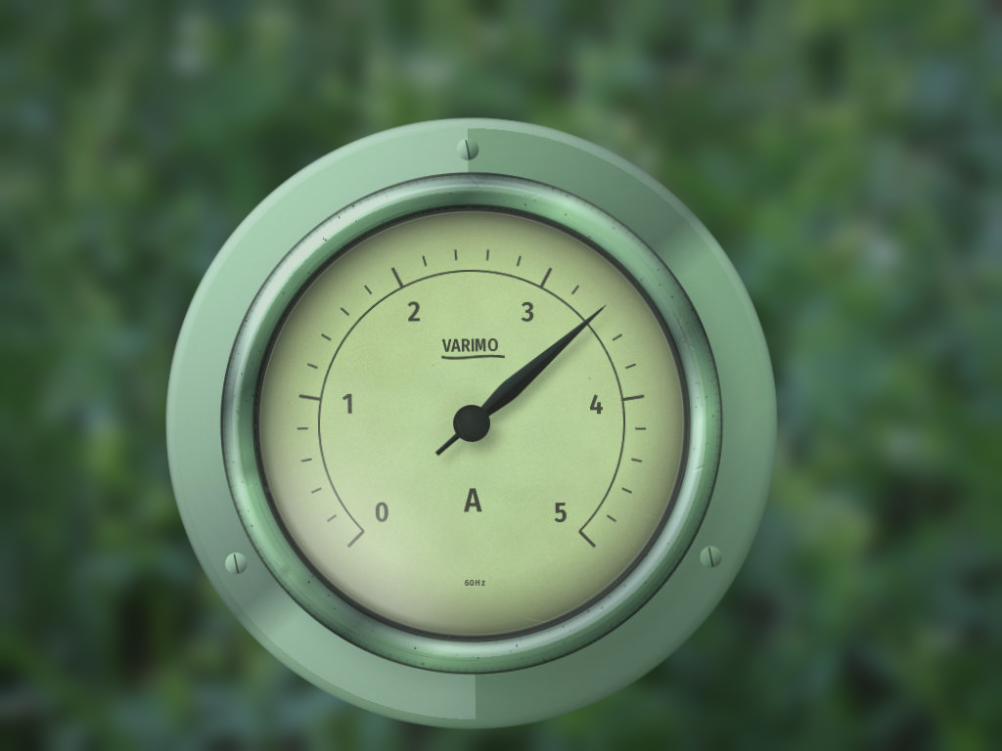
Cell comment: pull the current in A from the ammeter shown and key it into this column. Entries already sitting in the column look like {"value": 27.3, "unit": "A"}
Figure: {"value": 3.4, "unit": "A"}
